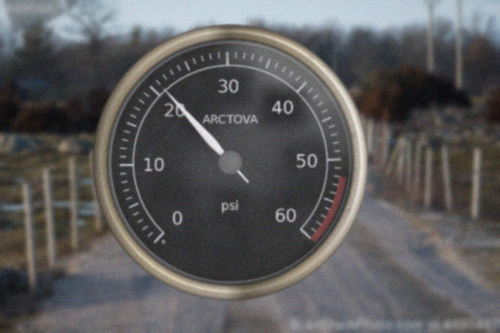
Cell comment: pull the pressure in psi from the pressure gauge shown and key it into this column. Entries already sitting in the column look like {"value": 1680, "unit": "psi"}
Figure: {"value": 21, "unit": "psi"}
